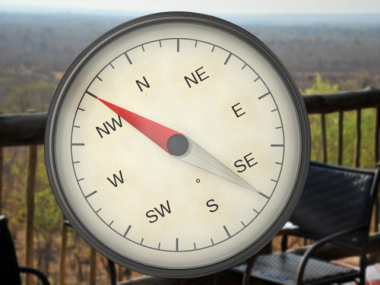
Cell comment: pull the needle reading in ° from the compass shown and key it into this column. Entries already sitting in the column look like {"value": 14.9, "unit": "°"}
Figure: {"value": 330, "unit": "°"}
